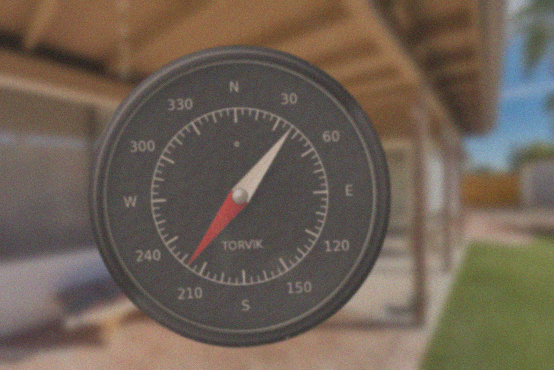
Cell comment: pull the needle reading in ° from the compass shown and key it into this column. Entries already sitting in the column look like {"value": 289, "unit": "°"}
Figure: {"value": 220, "unit": "°"}
